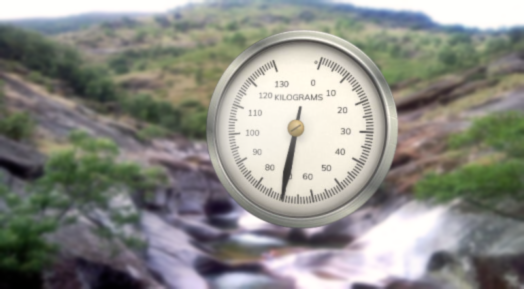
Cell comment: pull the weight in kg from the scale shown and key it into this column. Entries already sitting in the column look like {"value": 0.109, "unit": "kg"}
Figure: {"value": 70, "unit": "kg"}
